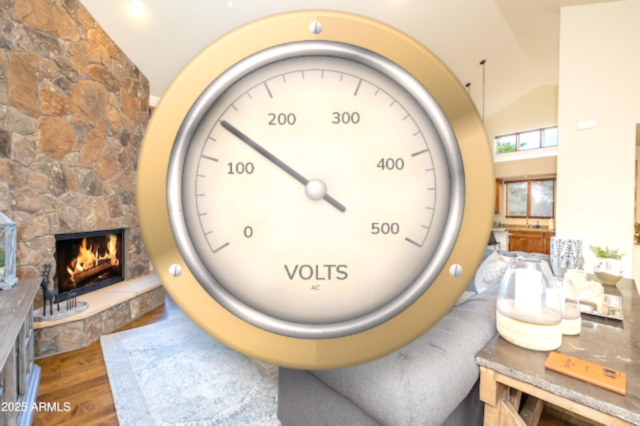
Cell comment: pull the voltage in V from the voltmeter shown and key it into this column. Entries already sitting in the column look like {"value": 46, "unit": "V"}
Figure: {"value": 140, "unit": "V"}
